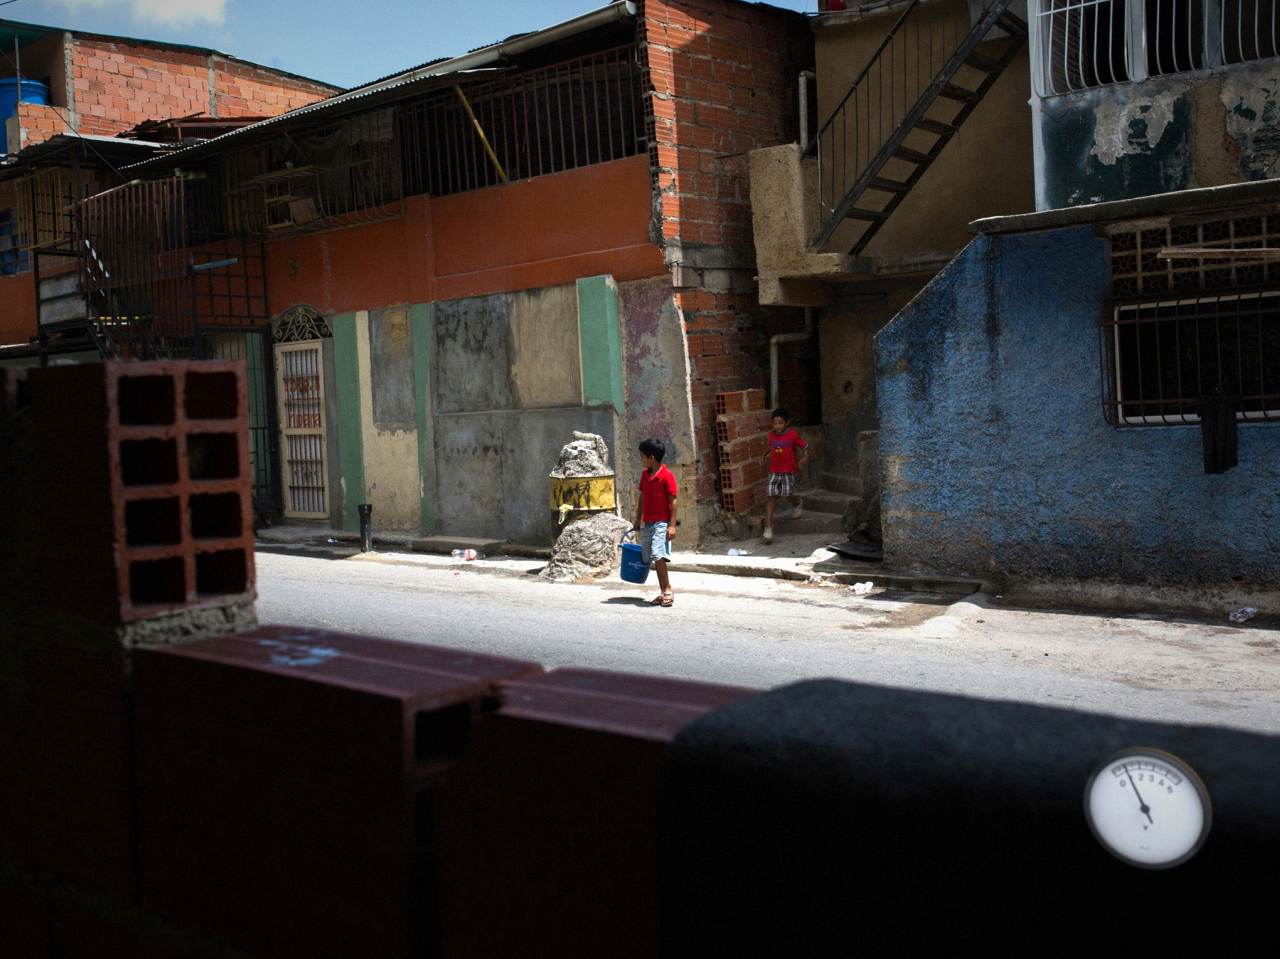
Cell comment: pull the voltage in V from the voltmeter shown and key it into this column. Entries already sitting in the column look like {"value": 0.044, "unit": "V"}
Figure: {"value": 1, "unit": "V"}
